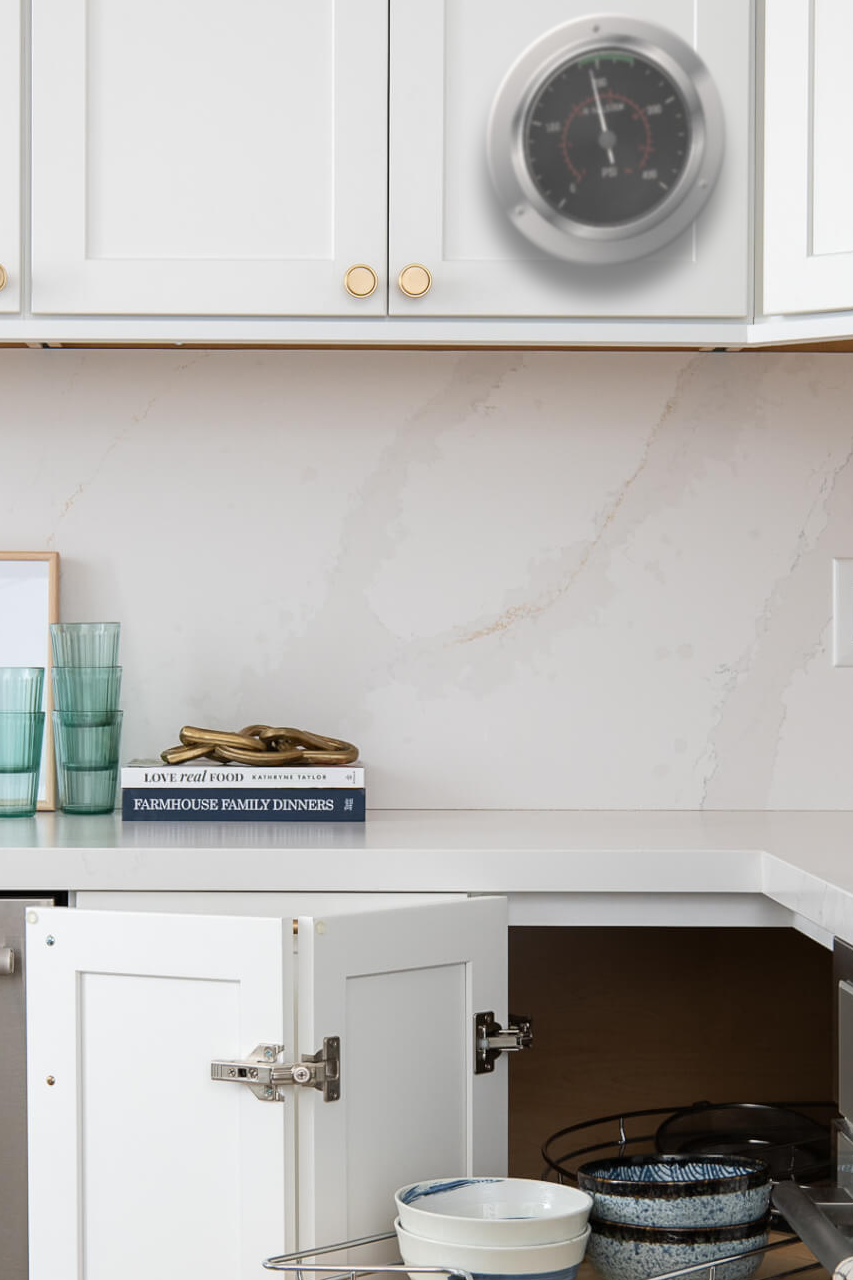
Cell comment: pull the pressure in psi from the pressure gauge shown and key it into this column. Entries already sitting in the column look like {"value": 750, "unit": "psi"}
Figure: {"value": 190, "unit": "psi"}
